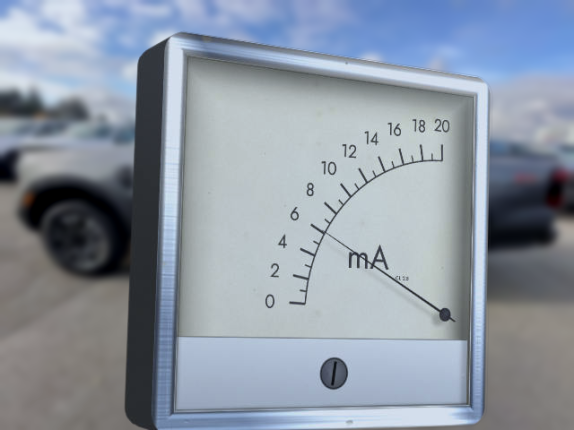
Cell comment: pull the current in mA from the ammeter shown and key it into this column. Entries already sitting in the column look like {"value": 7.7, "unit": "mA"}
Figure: {"value": 6, "unit": "mA"}
